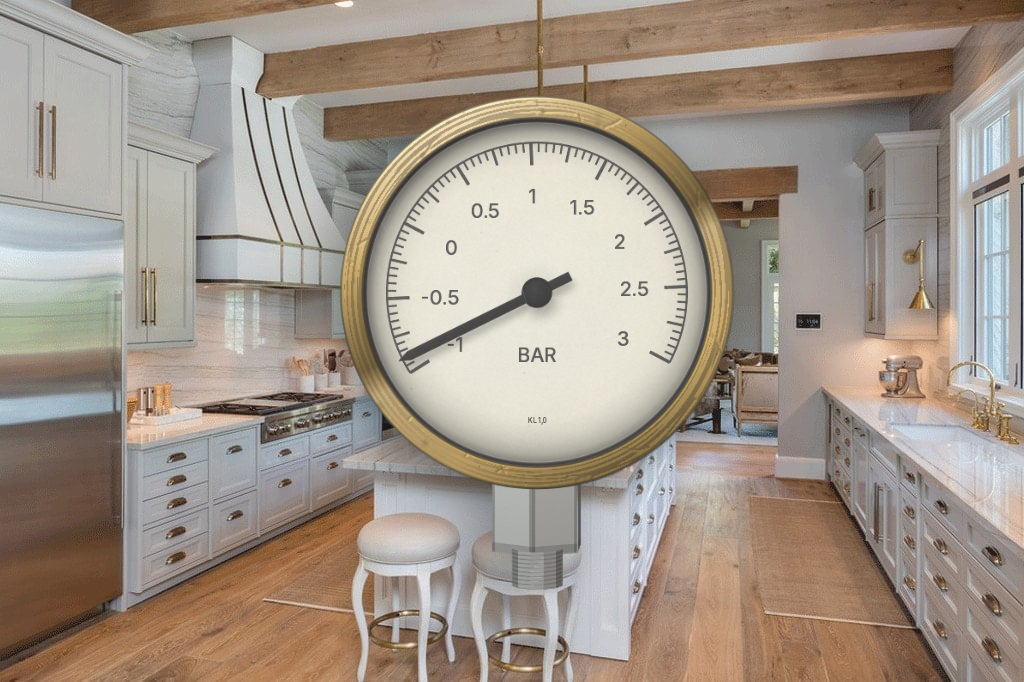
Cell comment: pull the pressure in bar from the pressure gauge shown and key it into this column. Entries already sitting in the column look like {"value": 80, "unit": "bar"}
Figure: {"value": -0.9, "unit": "bar"}
